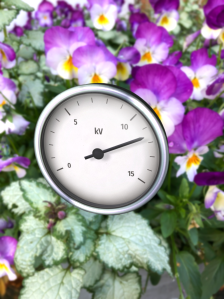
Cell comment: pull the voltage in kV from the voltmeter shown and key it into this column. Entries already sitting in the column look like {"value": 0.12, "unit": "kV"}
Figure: {"value": 11.5, "unit": "kV"}
